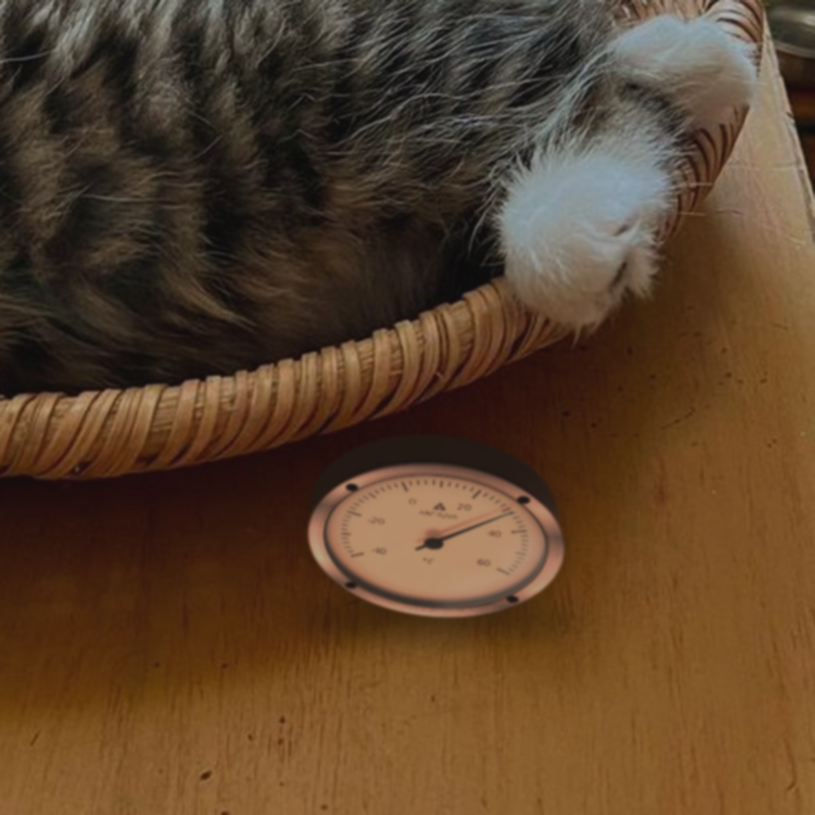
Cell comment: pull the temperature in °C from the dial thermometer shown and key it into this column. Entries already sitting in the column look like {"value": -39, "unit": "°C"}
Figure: {"value": 30, "unit": "°C"}
